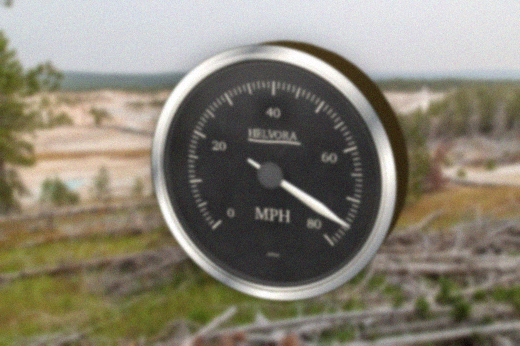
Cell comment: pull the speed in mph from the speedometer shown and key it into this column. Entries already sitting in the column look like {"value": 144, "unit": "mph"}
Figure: {"value": 75, "unit": "mph"}
